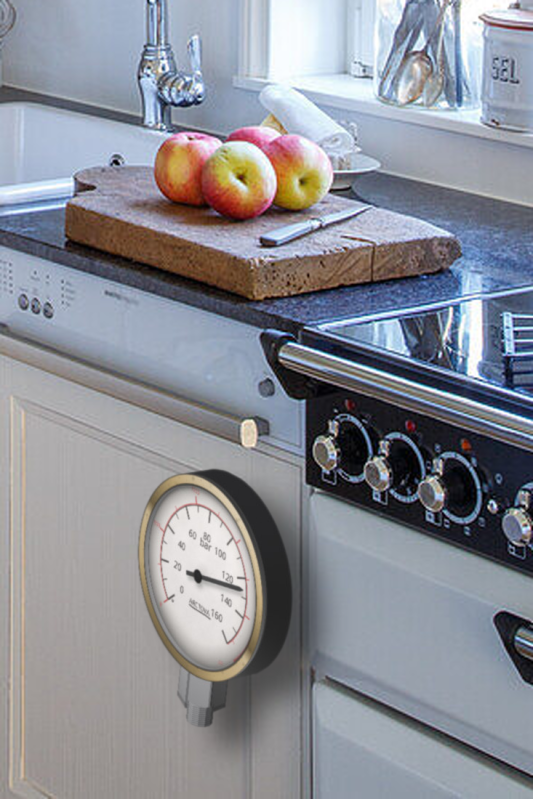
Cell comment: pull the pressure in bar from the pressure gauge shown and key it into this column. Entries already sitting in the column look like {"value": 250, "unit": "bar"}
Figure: {"value": 125, "unit": "bar"}
